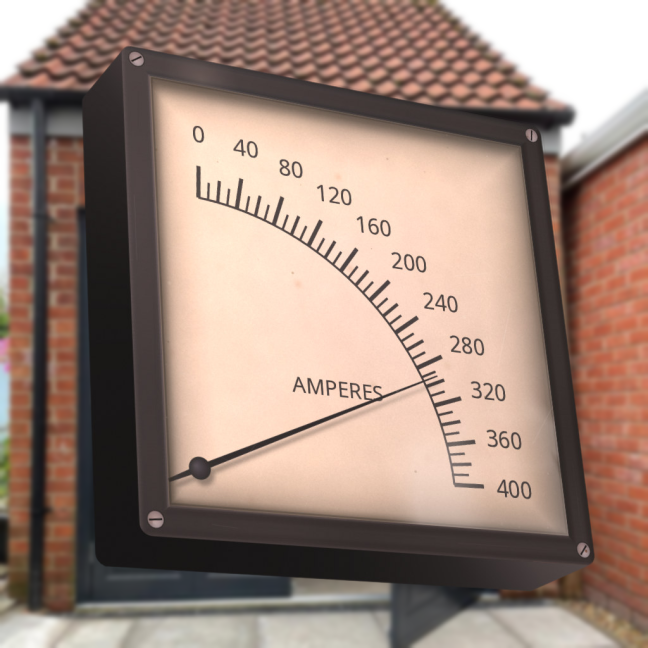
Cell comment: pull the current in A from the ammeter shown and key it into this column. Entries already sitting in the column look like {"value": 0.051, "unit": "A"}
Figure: {"value": 295, "unit": "A"}
